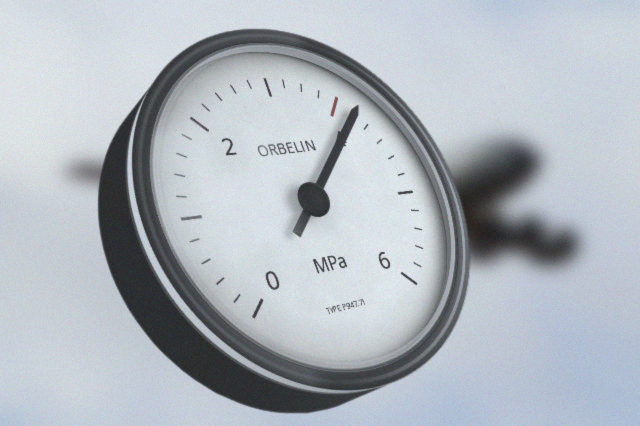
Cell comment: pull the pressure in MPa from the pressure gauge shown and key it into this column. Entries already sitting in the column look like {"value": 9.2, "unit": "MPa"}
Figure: {"value": 4, "unit": "MPa"}
